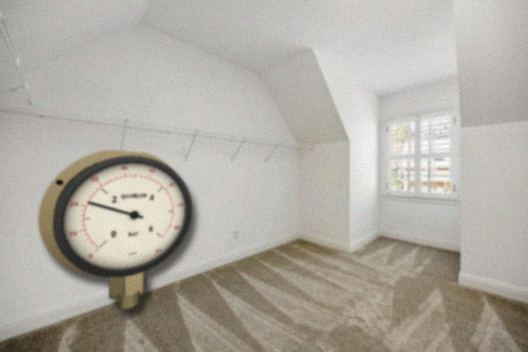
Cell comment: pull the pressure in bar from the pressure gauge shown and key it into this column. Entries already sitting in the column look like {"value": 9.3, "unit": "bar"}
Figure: {"value": 1.5, "unit": "bar"}
